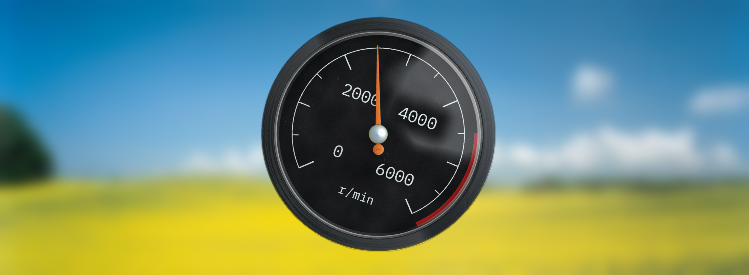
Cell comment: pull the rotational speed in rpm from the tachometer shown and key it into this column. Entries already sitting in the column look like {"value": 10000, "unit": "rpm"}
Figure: {"value": 2500, "unit": "rpm"}
